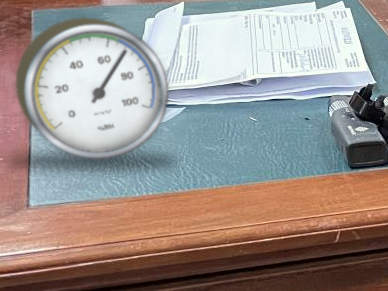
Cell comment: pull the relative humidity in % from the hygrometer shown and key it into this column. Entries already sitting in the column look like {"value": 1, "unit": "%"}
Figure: {"value": 68, "unit": "%"}
